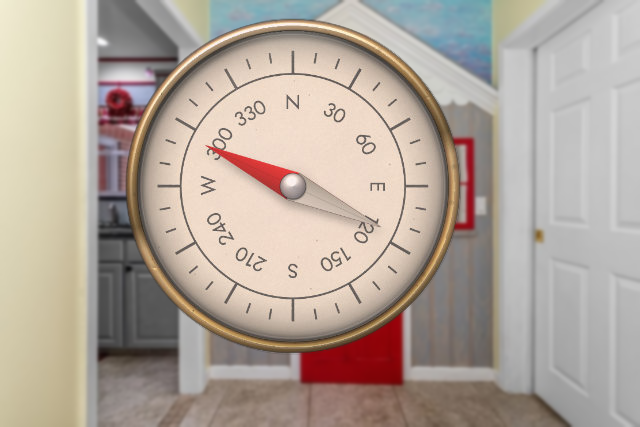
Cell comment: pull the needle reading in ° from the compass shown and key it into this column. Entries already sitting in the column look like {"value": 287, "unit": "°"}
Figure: {"value": 295, "unit": "°"}
